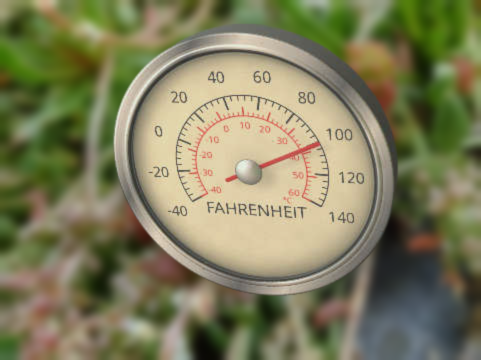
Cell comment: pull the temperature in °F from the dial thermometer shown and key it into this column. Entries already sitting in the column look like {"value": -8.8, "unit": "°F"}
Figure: {"value": 100, "unit": "°F"}
